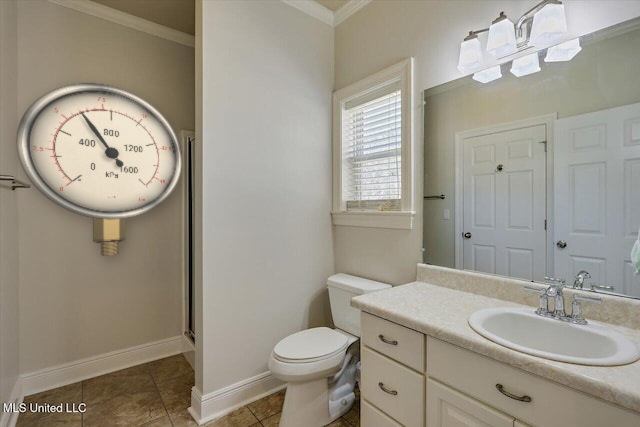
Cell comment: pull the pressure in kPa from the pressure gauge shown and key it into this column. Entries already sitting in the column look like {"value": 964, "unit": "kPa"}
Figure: {"value": 600, "unit": "kPa"}
